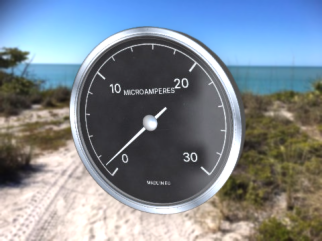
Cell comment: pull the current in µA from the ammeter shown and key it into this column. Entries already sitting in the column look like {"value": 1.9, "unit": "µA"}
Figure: {"value": 1, "unit": "µA"}
